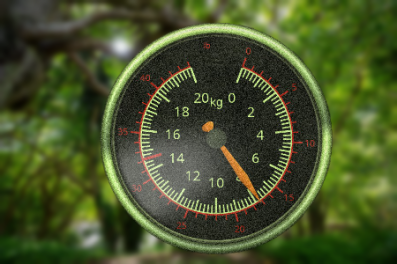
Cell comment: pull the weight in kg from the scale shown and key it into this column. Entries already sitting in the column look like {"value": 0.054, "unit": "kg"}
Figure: {"value": 7.8, "unit": "kg"}
